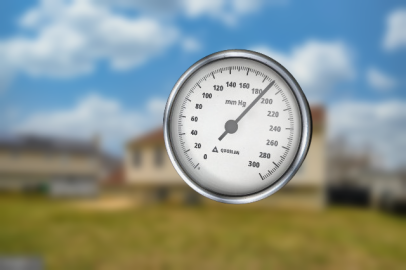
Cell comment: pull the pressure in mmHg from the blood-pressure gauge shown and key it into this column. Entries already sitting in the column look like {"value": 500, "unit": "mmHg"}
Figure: {"value": 190, "unit": "mmHg"}
